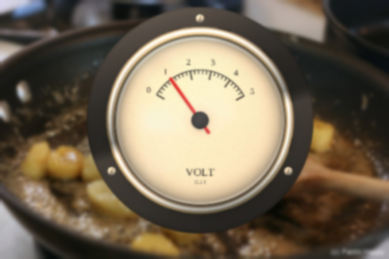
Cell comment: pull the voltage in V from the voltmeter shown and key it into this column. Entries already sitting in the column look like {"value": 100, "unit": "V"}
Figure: {"value": 1, "unit": "V"}
